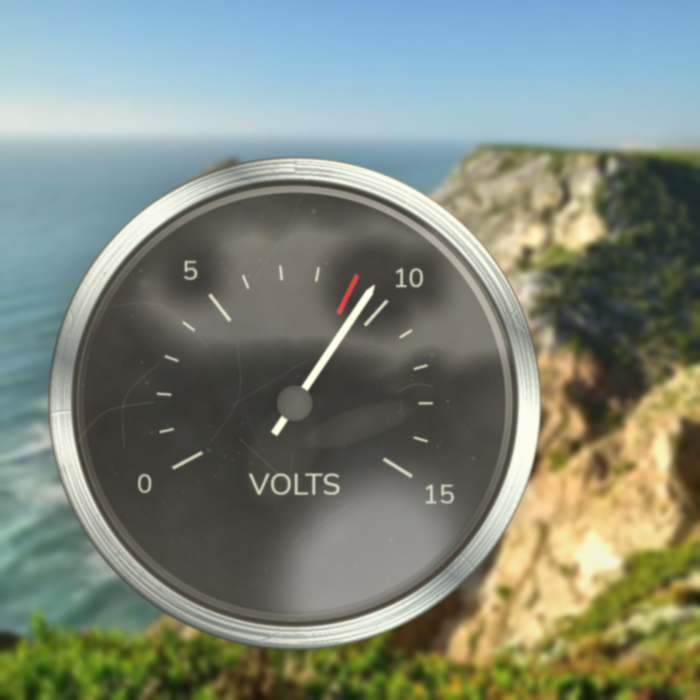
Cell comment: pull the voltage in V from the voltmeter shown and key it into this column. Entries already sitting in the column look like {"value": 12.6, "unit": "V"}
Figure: {"value": 9.5, "unit": "V"}
